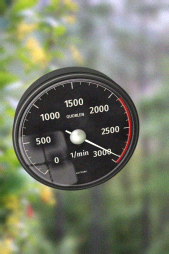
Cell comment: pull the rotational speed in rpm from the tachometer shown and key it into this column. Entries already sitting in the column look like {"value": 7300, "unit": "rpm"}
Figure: {"value": 2900, "unit": "rpm"}
